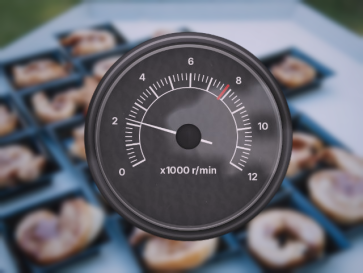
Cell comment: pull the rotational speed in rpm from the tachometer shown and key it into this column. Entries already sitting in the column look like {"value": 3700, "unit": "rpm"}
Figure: {"value": 2200, "unit": "rpm"}
